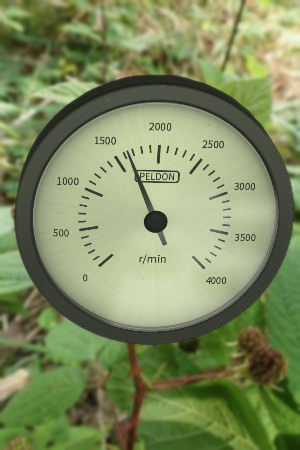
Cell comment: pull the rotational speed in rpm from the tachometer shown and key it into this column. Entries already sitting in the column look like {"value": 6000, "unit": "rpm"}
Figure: {"value": 1650, "unit": "rpm"}
